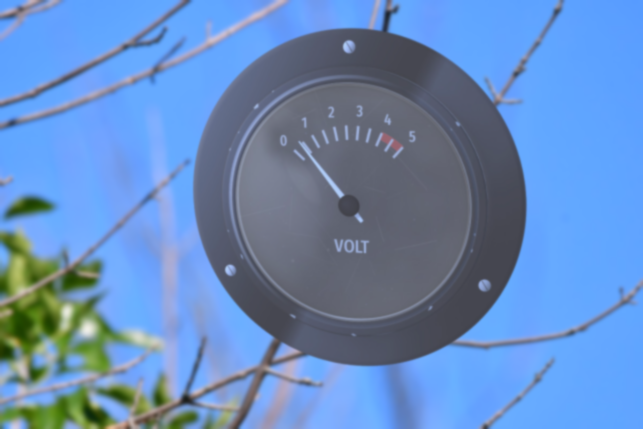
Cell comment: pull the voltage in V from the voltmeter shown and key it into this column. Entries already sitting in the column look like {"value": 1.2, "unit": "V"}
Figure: {"value": 0.5, "unit": "V"}
